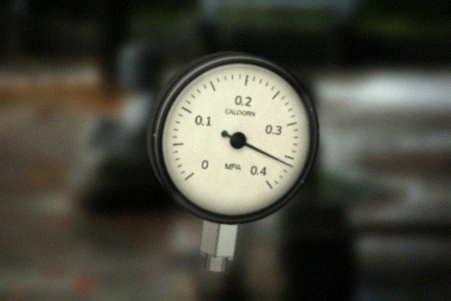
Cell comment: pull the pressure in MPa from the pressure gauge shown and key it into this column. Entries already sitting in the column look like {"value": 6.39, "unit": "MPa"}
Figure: {"value": 0.36, "unit": "MPa"}
